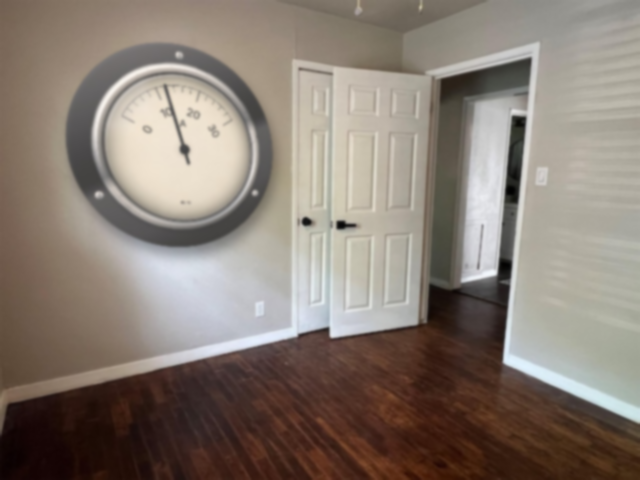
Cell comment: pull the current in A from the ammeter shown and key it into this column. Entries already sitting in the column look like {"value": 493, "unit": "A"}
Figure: {"value": 12, "unit": "A"}
